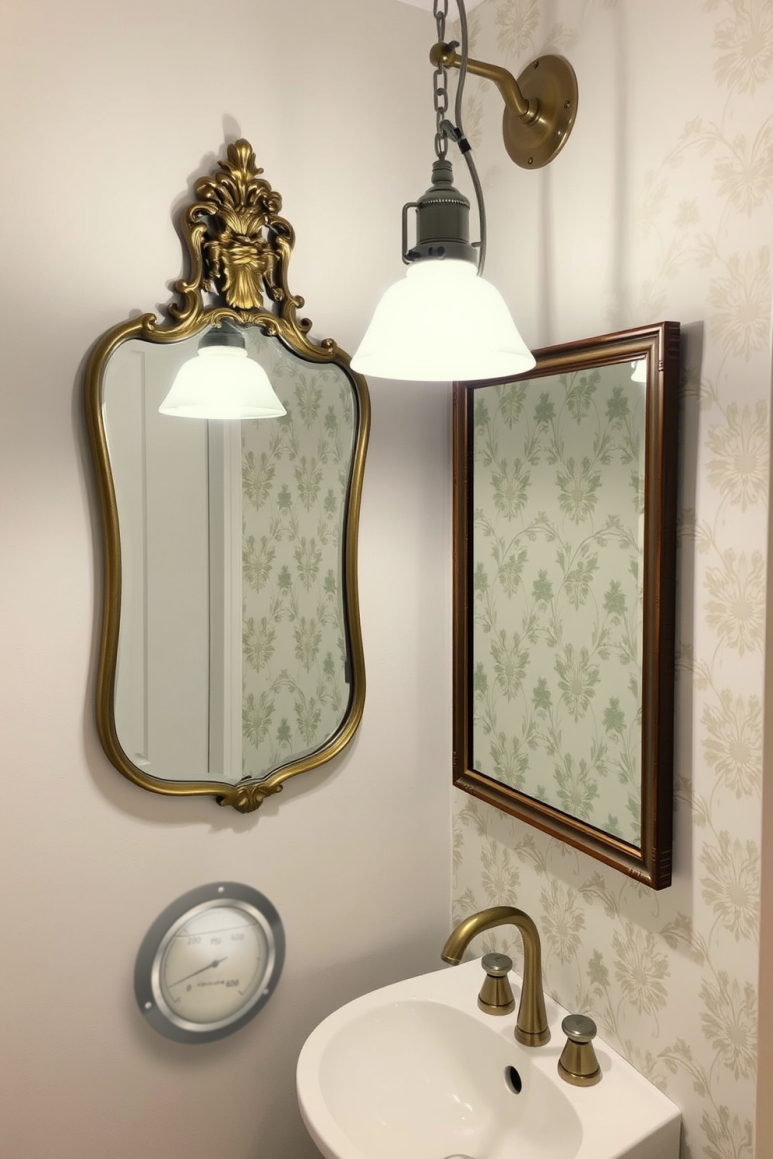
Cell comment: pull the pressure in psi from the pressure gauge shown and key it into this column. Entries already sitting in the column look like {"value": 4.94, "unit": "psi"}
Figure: {"value": 50, "unit": "psi"}
